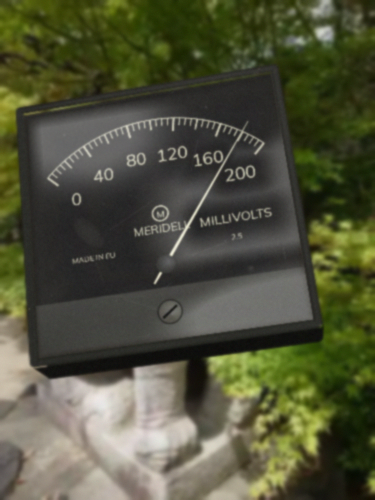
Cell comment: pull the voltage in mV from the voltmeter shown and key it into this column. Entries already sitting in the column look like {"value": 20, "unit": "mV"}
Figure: {"value": 180, "unit": "mV"}
